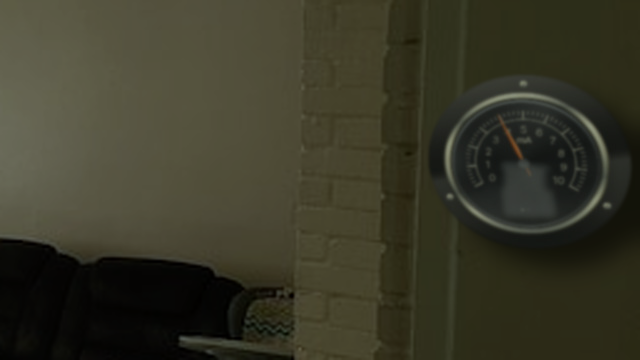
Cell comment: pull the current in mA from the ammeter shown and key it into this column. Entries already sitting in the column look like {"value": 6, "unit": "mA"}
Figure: {"value": 4, "unit": "mA"}
